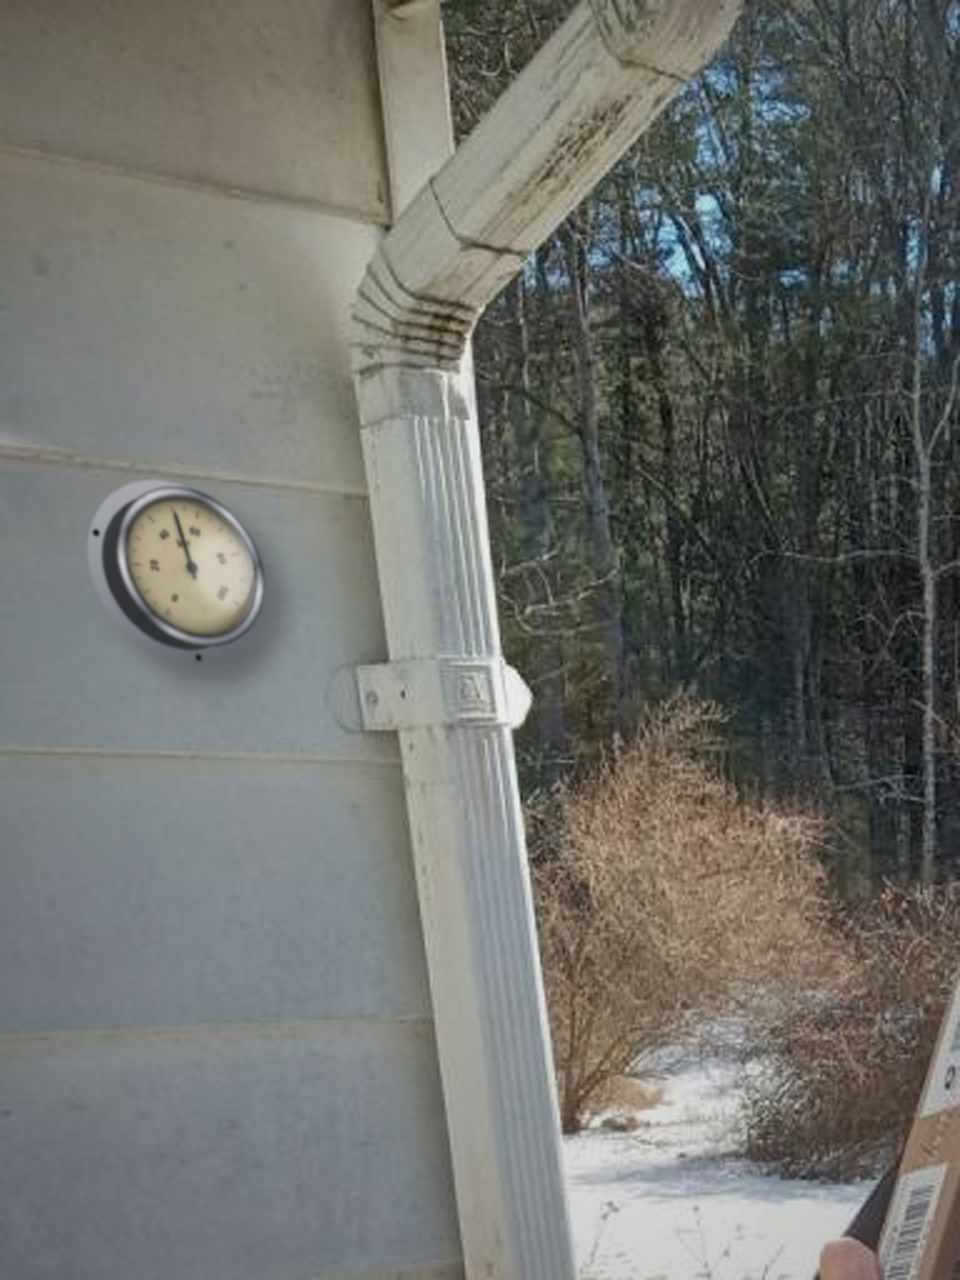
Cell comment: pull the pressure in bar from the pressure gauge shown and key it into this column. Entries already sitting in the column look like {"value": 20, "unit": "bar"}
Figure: {"value": 50, "unit": "bar"}
